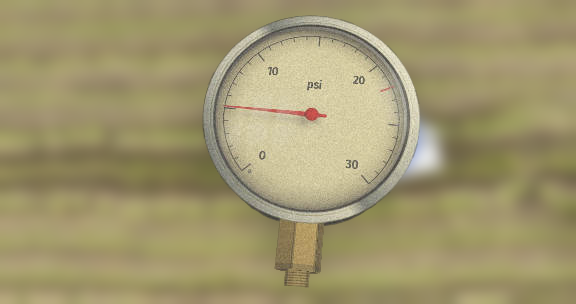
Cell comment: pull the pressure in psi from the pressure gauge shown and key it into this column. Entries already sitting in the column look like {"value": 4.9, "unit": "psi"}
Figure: {"value": 5, "unit": "psi"}
